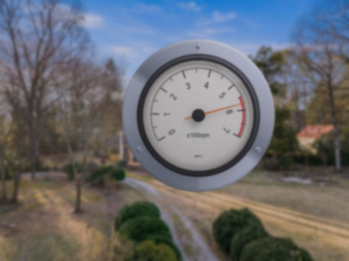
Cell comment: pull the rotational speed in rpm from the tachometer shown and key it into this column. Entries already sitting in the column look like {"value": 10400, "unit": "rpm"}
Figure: {"value": 5750, "unit": "rpm"}
